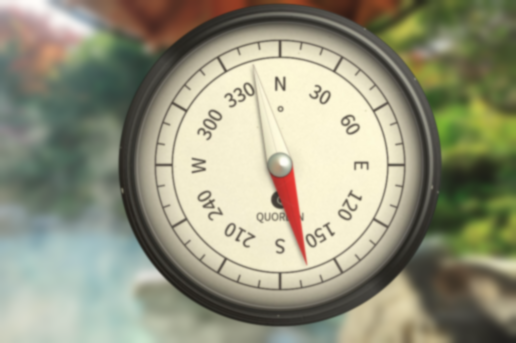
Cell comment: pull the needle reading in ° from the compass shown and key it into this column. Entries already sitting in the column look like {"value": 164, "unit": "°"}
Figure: {"value": 165, "unit": "°"}
